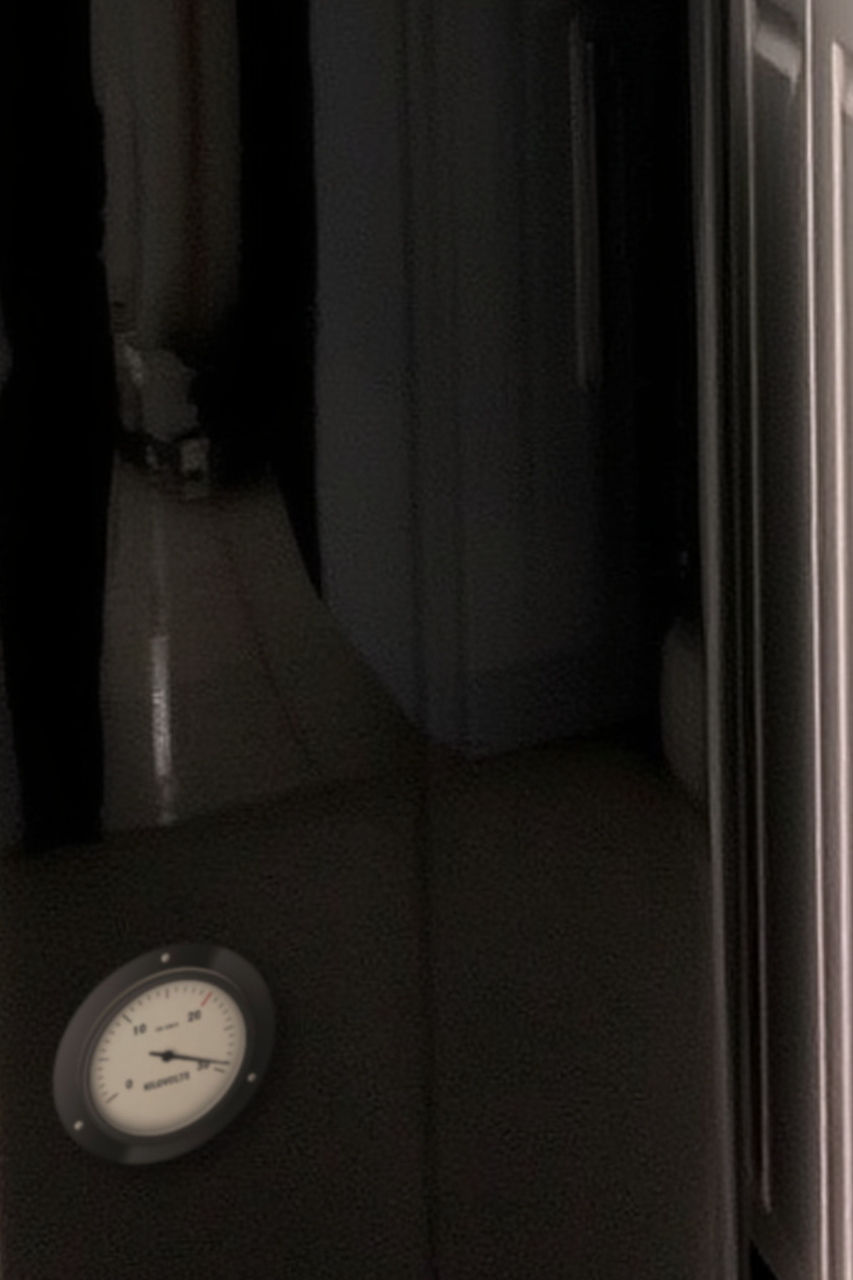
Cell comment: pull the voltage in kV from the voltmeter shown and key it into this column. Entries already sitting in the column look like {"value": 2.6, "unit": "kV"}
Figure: {"value": 29, "unit": "kV"}
